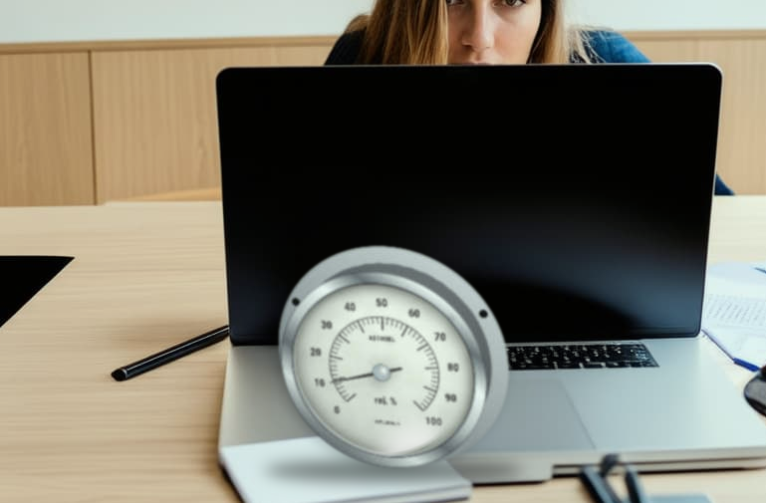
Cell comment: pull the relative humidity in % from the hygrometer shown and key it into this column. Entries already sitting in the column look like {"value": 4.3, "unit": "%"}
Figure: {"value": 10, "unit": "%"}
